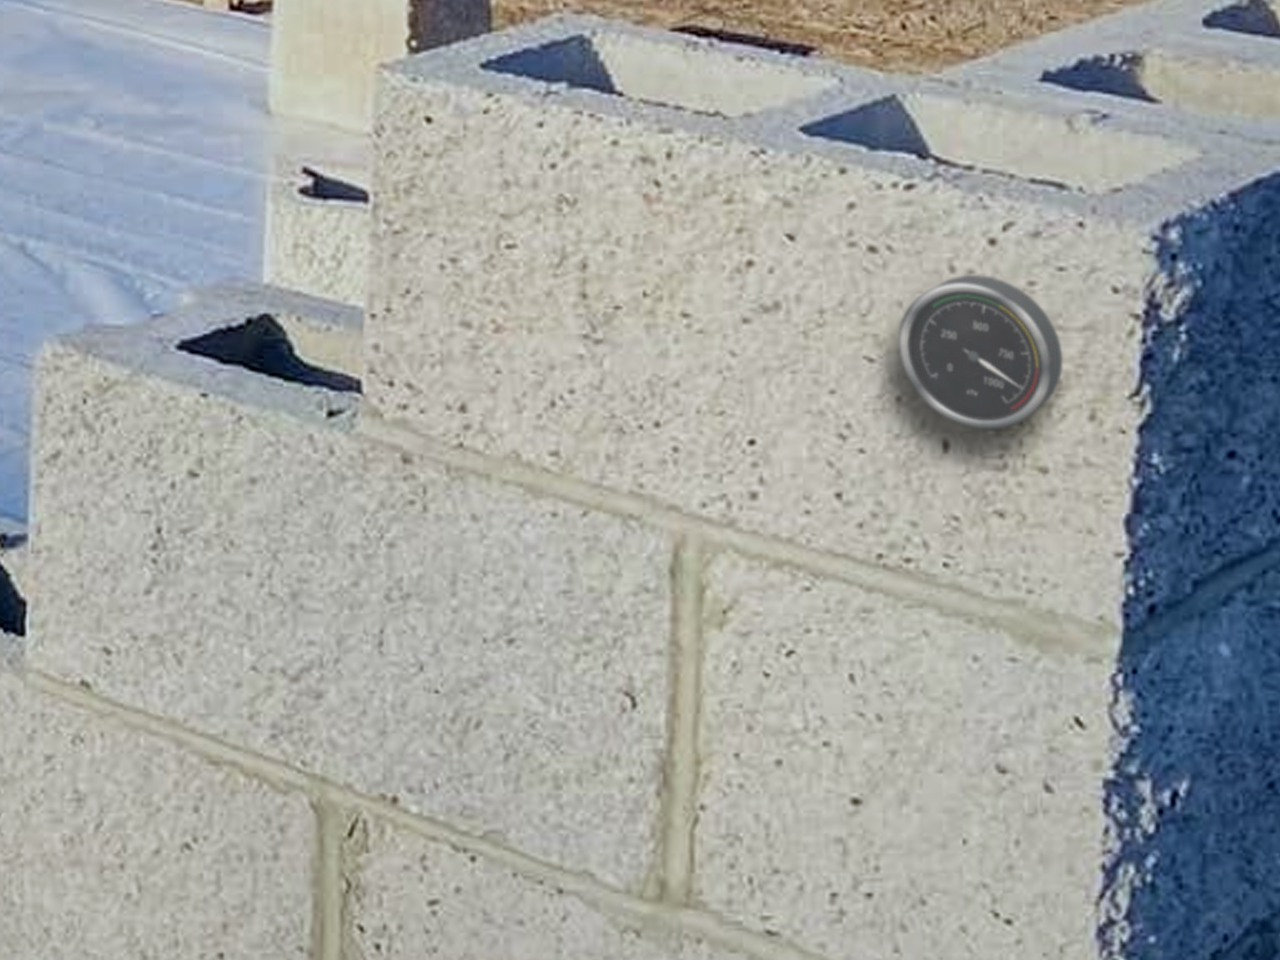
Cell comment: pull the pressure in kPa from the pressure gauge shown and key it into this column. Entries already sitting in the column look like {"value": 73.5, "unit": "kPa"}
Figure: {"value": 900, "unit": "kPa"}
